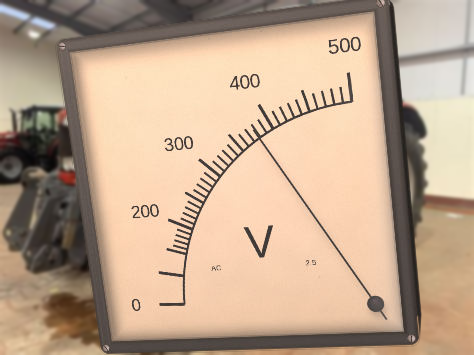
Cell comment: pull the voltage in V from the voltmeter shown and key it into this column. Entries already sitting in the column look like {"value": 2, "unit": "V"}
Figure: {"value": 380, "unit": "V"}
